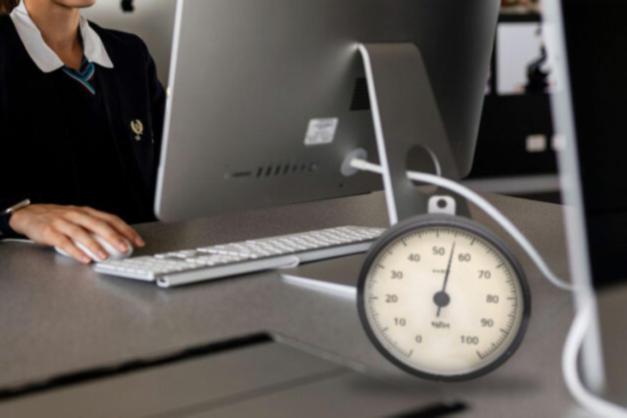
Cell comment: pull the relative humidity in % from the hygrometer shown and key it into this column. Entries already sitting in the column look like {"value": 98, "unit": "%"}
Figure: {"value": 55, "unit": "%"}
